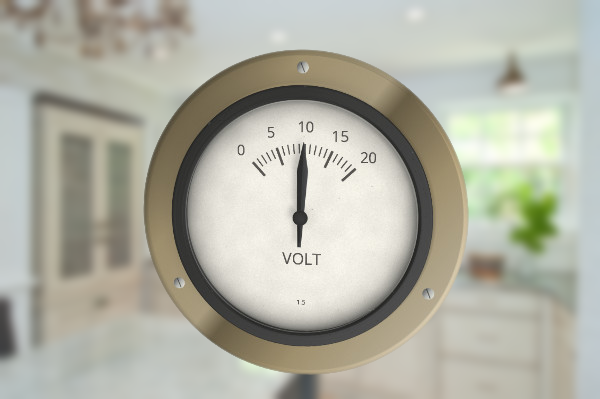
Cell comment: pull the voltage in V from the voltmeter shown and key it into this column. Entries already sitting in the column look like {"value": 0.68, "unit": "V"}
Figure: {"value": 10, "unit": "V"}
